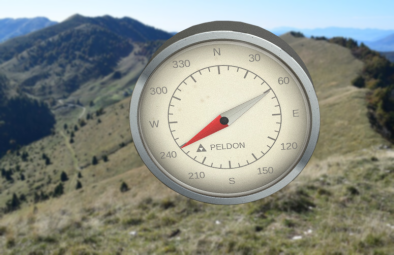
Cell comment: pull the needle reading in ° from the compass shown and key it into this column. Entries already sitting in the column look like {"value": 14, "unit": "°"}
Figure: {"value": 240, "unit": "°"}
